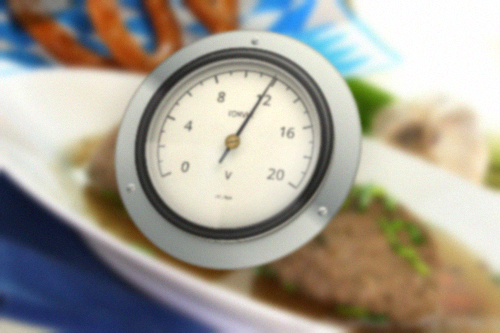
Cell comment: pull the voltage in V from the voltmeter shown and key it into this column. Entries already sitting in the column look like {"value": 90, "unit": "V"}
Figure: {"value": 12, "unit": "V"}
